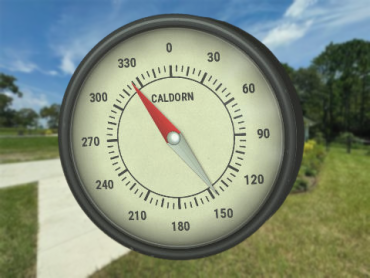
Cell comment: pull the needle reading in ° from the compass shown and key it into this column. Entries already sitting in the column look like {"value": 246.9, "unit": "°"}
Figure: {"value": 325, "unit": "°"}
